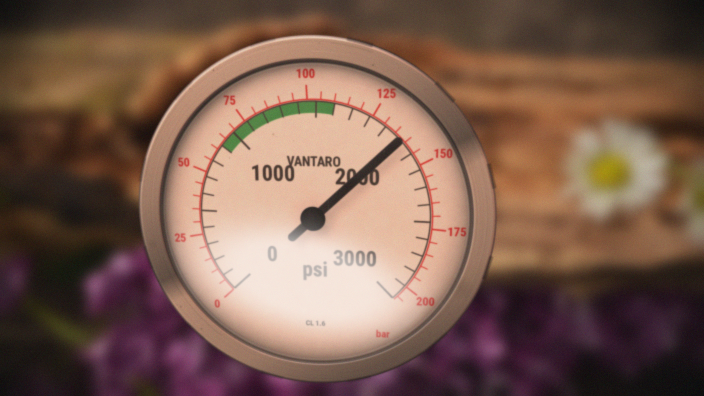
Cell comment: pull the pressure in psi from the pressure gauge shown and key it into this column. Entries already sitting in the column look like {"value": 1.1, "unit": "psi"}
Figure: {"value": 2000, "unit": "psi"}
